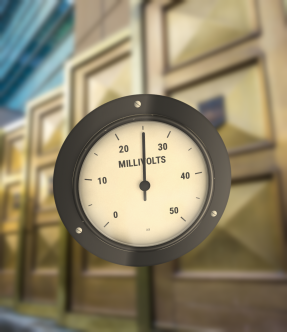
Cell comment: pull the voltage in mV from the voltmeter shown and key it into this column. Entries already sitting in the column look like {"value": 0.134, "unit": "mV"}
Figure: {"value": 25, "unit": "mV"}
